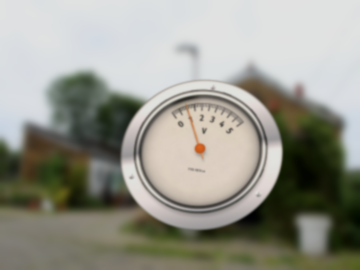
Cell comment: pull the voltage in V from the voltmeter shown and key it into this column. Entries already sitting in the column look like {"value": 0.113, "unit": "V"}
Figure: {"value": 1, "unit": "V"}
